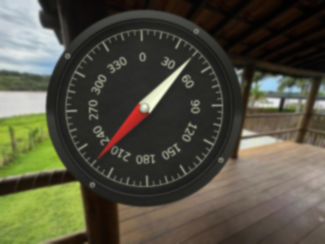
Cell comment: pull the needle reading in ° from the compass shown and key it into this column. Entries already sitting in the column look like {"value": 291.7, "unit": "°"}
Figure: {"value": 225, "unit": "°"}
